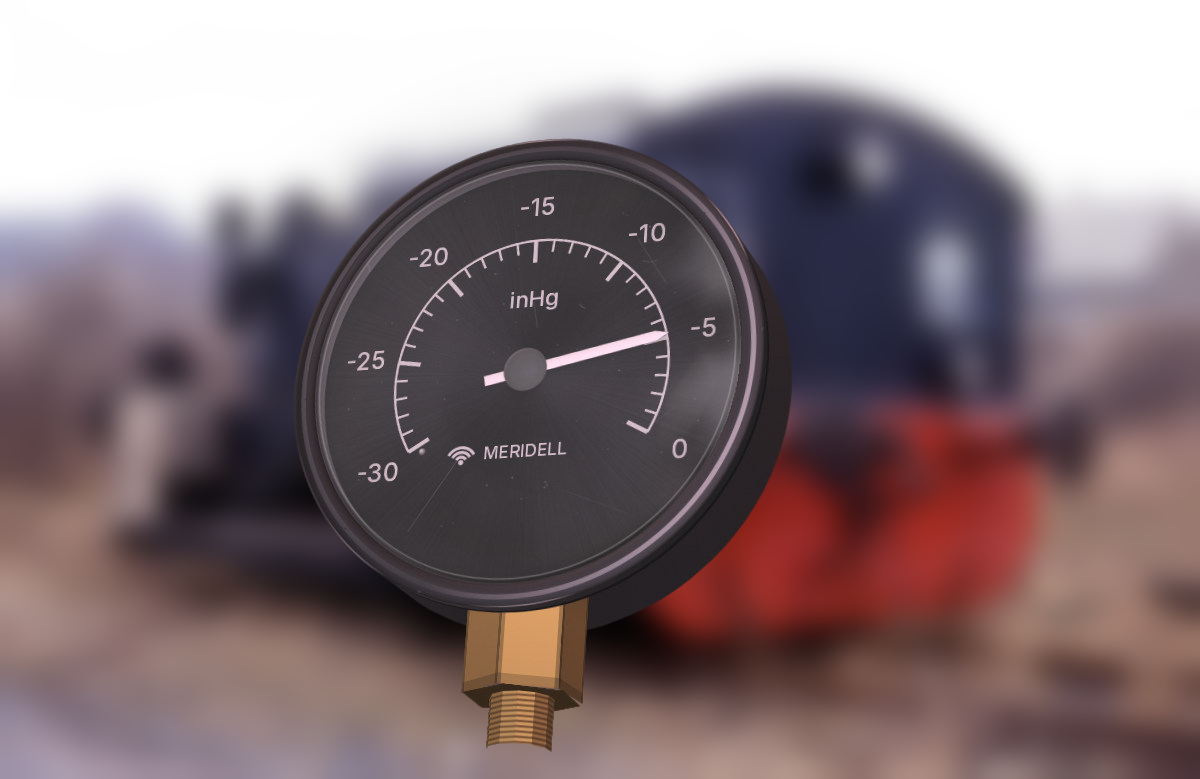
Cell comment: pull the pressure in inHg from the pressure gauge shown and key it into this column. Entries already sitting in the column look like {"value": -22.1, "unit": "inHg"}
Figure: {"value": -5, "unit": "inHg"}
